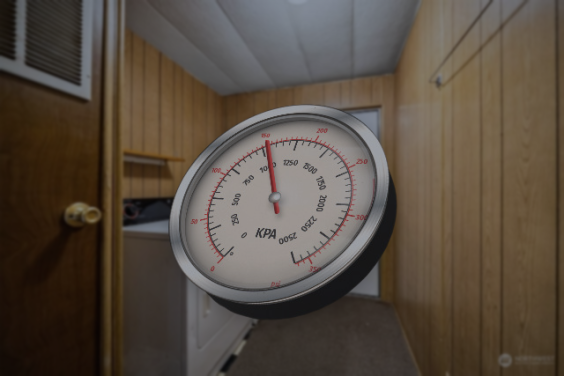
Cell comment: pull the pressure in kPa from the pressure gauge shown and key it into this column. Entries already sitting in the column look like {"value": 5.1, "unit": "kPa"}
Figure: {"value": 1050, "unit": "kPa"}
